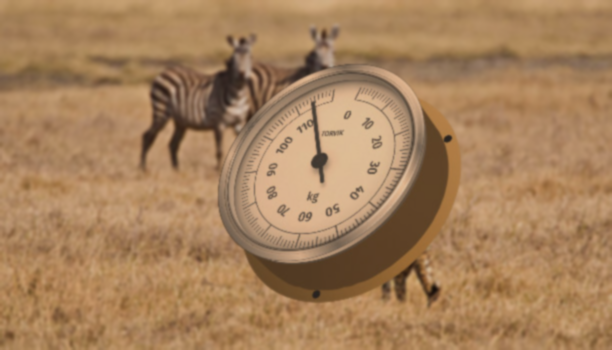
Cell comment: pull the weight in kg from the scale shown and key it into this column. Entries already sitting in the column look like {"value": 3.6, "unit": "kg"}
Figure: {"value": 115, "unit": "kg"}
